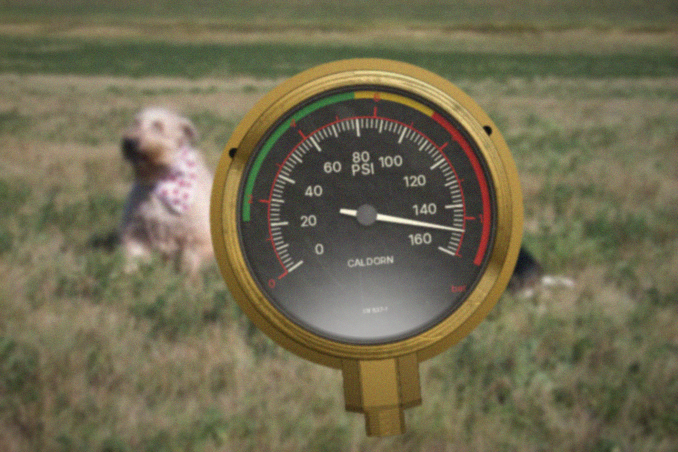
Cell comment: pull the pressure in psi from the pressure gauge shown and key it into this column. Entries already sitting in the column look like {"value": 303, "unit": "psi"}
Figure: {"value": 150, "unit": "psi"}
